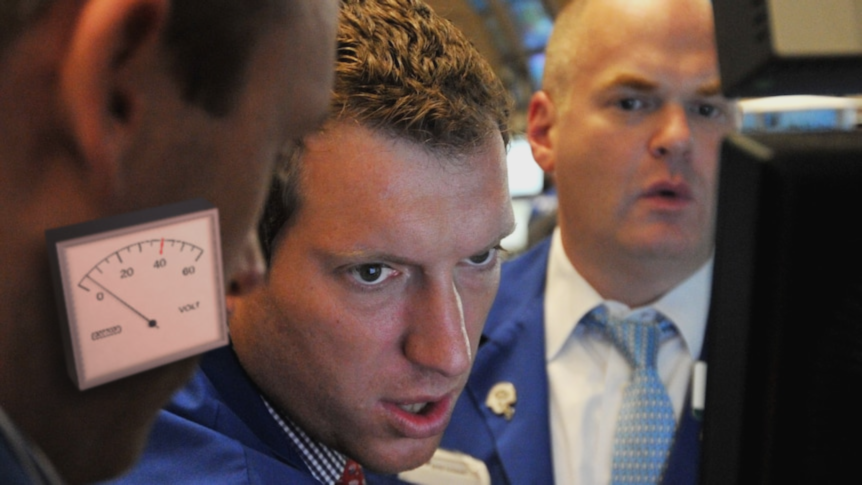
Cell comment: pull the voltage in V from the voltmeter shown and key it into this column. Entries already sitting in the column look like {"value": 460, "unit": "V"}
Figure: {"value": 5, "unit": "V"}
